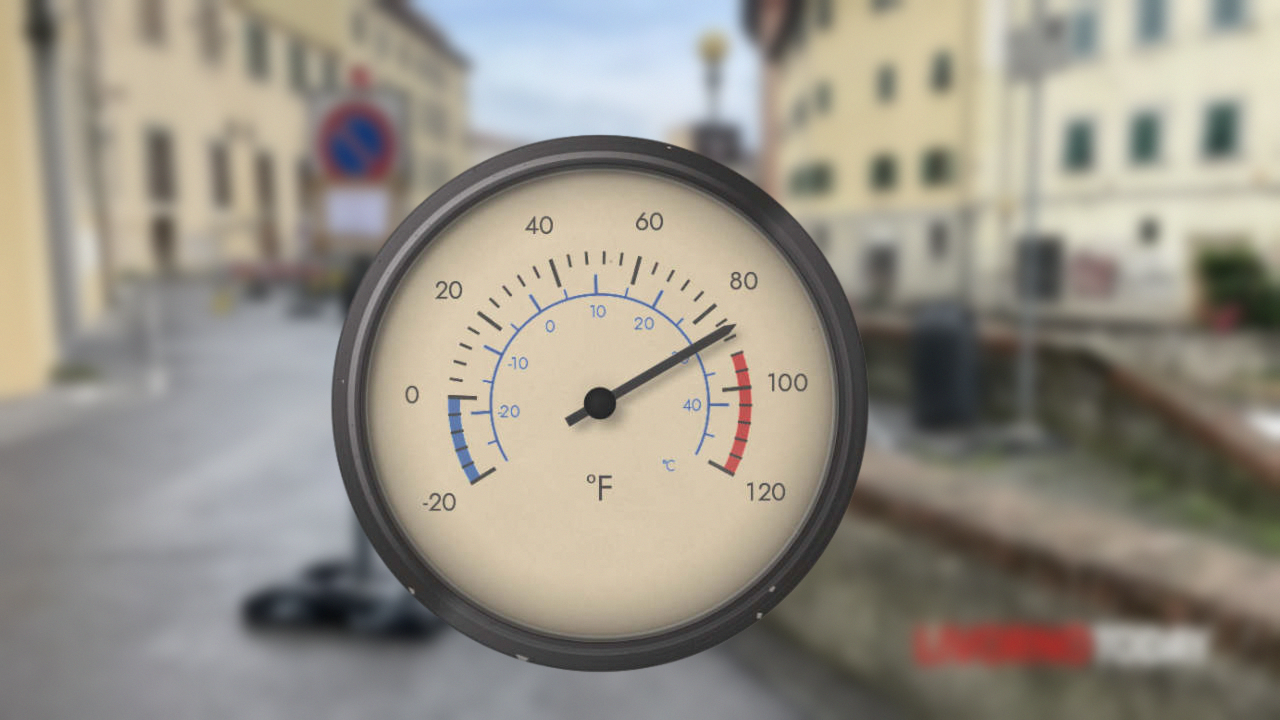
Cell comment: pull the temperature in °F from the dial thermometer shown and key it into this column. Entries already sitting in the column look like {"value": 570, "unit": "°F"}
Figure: {"value": 86, "unit": "°F"}
